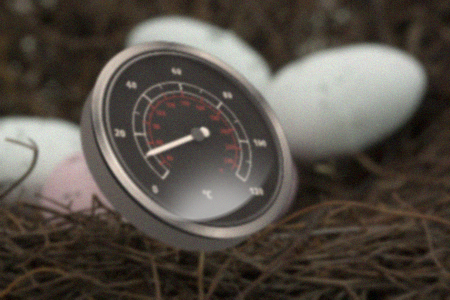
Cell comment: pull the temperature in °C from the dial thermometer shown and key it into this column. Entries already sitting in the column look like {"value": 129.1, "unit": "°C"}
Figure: {"value": 10, "unit": "°C"}
